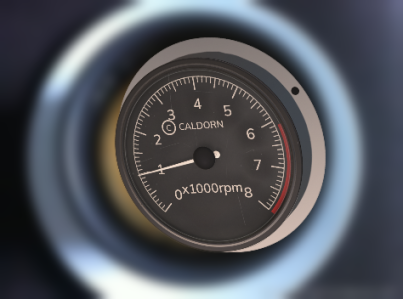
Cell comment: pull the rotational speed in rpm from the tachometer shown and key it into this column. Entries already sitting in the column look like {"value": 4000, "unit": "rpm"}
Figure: {"value": 1000, "unit": "rpm"}
